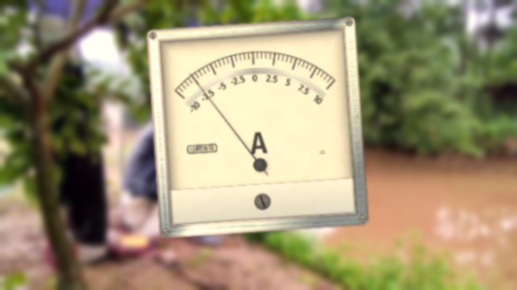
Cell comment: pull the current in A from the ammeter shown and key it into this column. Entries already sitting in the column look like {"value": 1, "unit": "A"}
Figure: {"value": -7.5, "unit": "A"}
